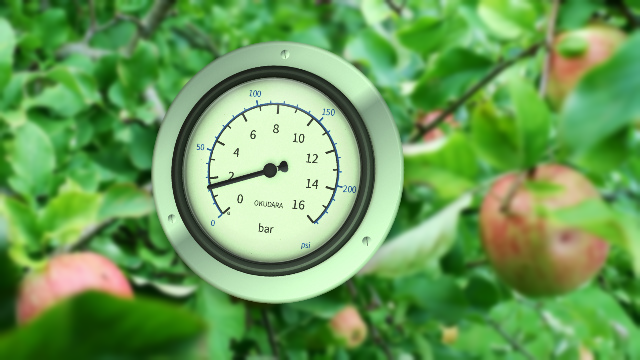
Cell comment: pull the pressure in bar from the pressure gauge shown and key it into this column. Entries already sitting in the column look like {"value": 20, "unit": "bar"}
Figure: {"value": 1.5, "unit": "bar"}
